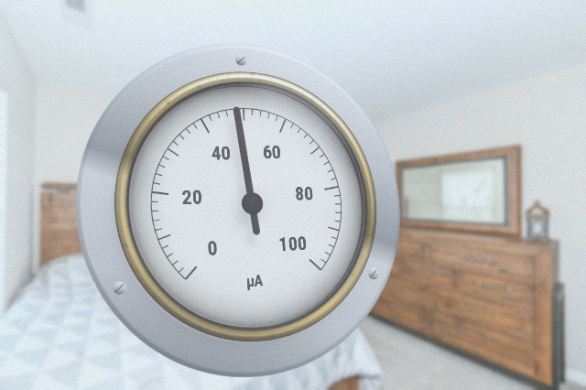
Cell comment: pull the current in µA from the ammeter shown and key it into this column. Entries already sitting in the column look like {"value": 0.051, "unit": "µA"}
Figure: {"value": 48, "unit": "µA"}
